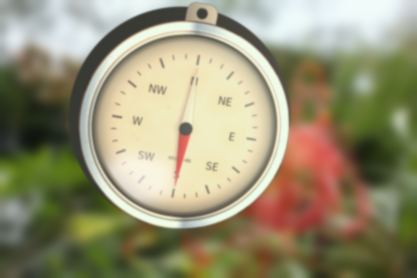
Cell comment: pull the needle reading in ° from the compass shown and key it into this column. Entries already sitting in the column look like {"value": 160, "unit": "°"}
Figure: {"value": 180, "unit": "°"}
